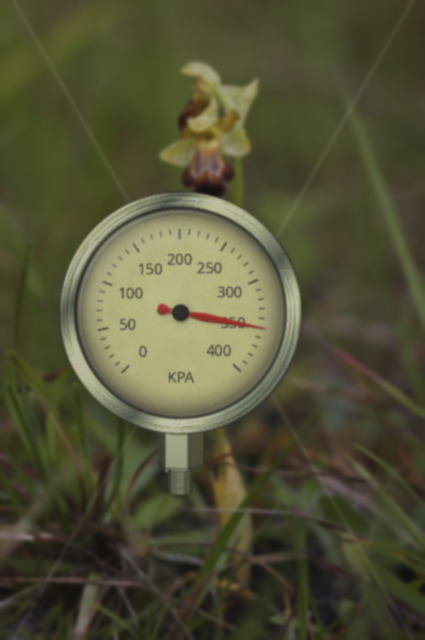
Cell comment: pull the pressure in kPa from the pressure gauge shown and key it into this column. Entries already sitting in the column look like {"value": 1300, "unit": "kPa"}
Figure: {"value": 350, "unit": "kPa"}
